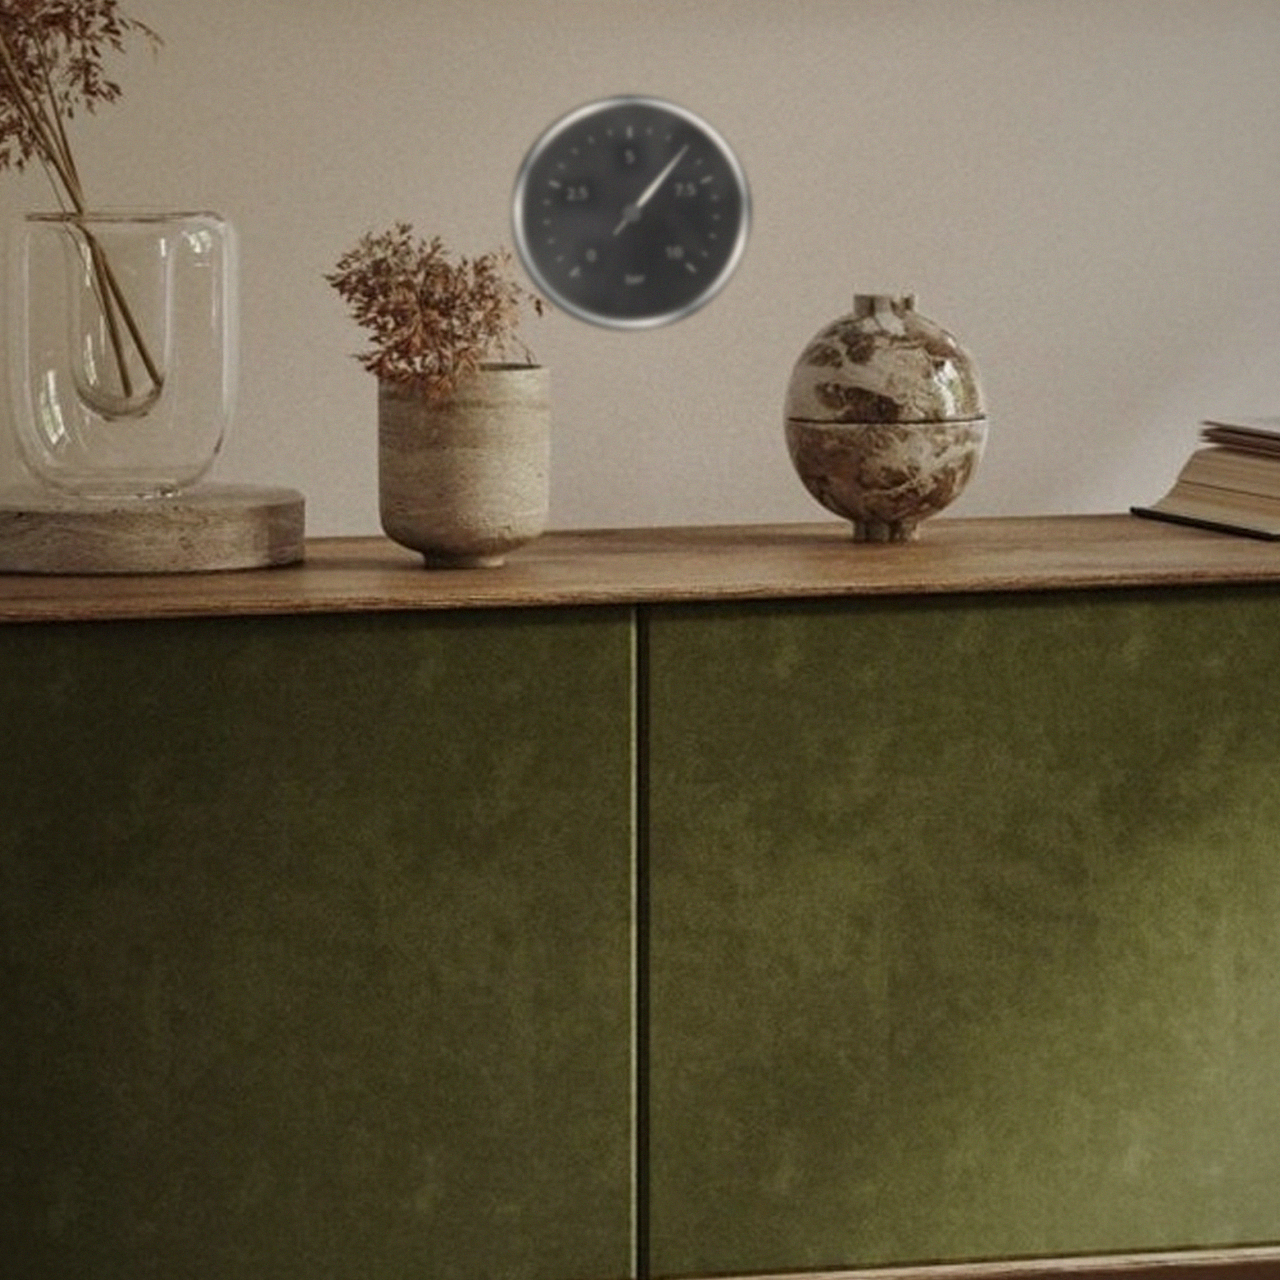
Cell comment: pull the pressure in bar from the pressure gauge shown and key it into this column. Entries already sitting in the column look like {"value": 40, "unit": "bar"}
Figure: {"value": 6.5, "unit": "bar"}
